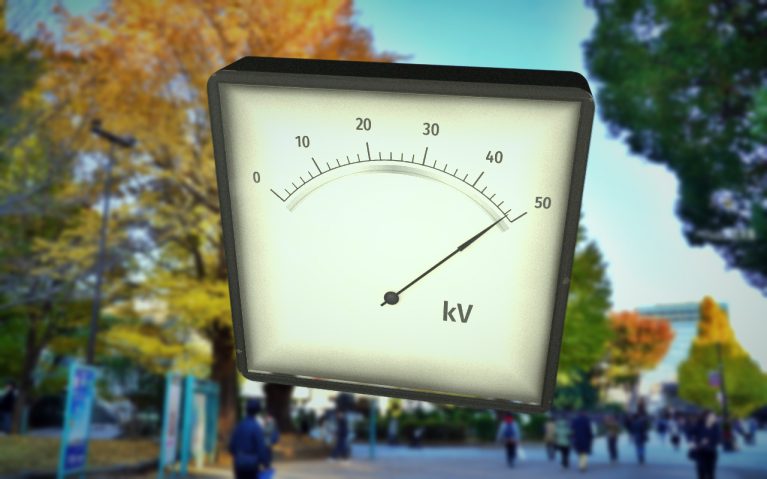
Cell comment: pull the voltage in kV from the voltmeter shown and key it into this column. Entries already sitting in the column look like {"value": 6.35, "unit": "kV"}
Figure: {"value": 48, "unit": "kV"}
